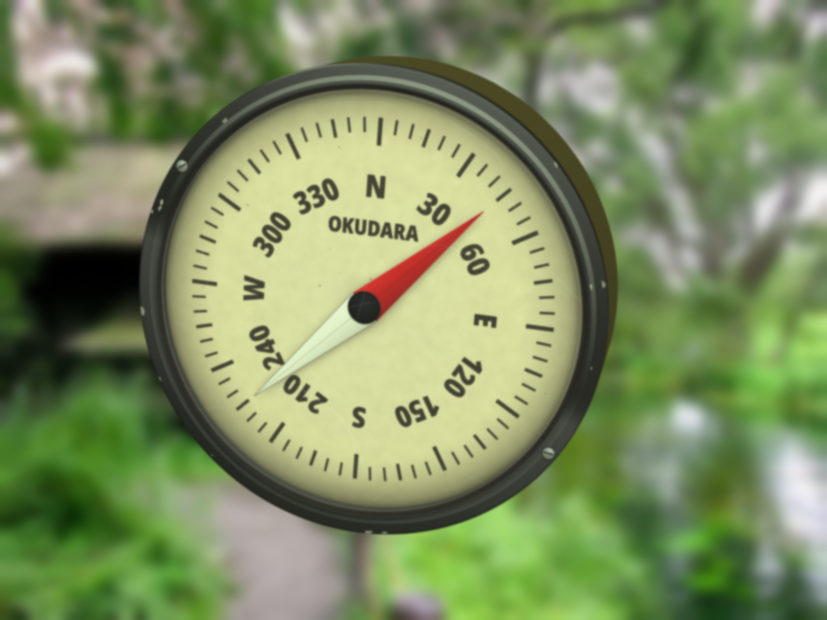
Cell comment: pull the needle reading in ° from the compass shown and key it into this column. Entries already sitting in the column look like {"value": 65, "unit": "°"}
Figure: {"value": 45, "unit": "°"}
